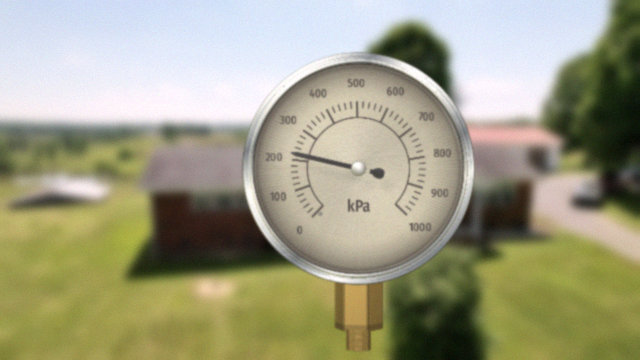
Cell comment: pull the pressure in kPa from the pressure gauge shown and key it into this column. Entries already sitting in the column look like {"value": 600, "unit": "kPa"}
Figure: {"value": 220, "unit": "kPa"}
